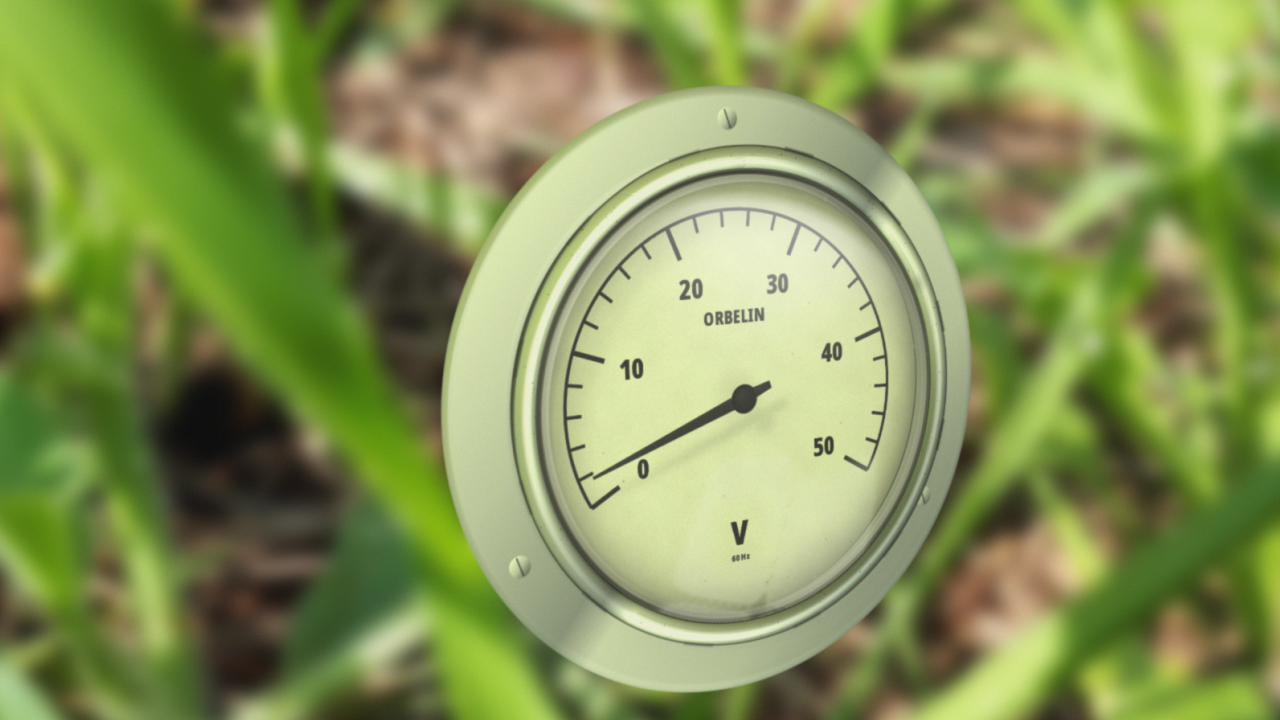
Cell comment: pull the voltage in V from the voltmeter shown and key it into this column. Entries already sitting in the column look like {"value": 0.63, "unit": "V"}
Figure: {"value": 2, "unit": "V"}
